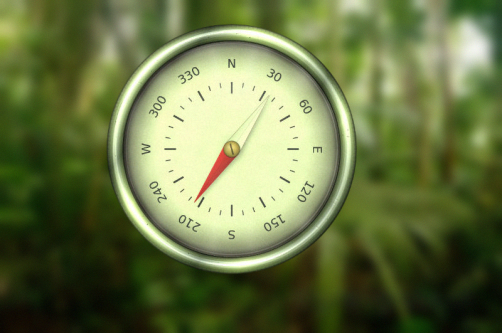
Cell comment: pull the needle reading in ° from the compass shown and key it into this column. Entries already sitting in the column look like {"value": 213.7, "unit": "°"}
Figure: {"value": 215, "unit": "°"}
